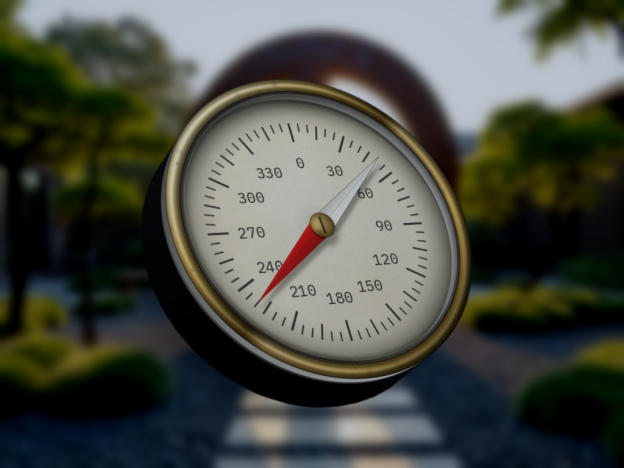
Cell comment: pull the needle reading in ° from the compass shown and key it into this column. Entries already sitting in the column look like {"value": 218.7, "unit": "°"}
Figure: {"value": 230, "unit": "°"}
